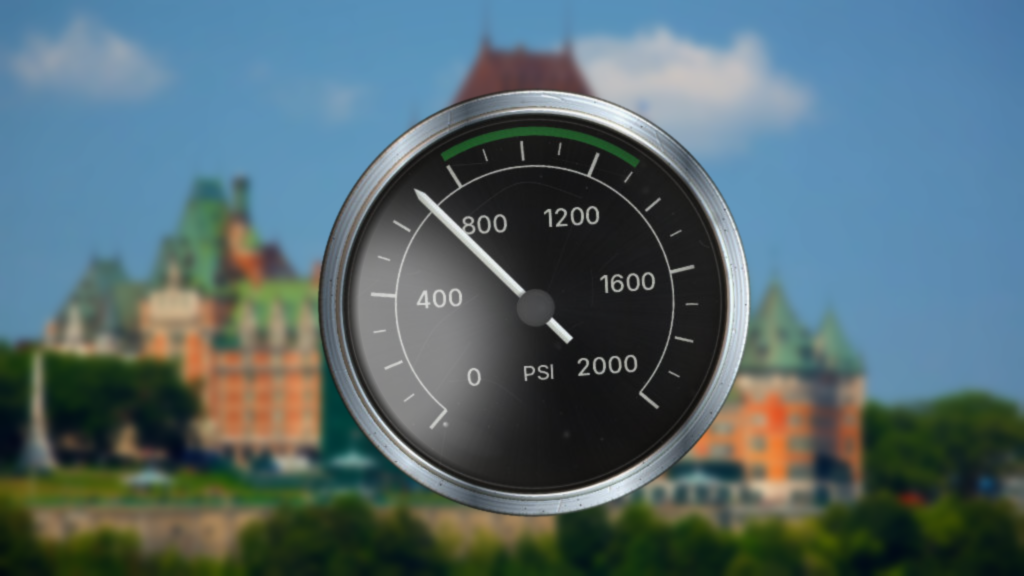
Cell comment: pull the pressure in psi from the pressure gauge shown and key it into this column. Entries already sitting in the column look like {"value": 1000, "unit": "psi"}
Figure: {"value": 700, "unit": "psi"}
